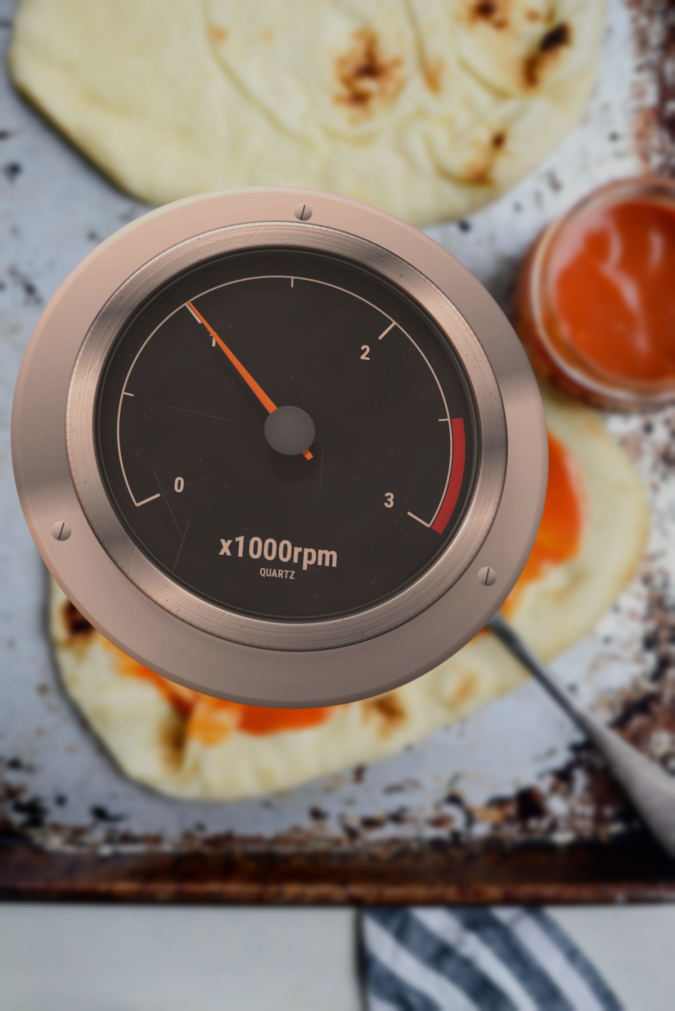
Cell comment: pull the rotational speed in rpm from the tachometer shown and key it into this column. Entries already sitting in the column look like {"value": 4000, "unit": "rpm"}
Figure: {"value": 1000, "unit": "rpm"}
